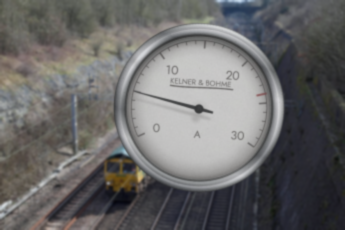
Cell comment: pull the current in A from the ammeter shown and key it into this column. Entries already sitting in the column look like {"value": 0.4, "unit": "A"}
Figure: {"value": 5, "unit": "A"}
